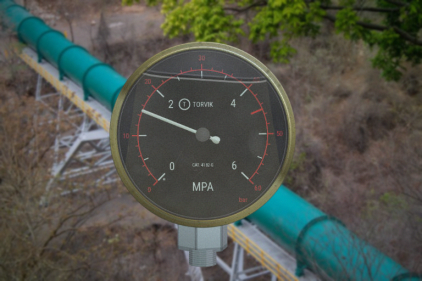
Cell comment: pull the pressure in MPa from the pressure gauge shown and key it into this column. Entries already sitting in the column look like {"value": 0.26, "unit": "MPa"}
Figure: {"value": 1.5, "unit": "MPa"}
